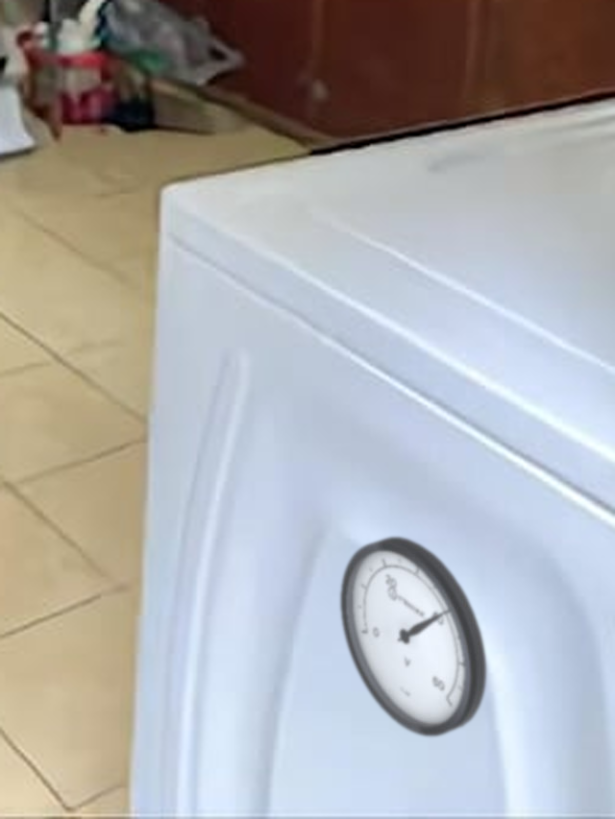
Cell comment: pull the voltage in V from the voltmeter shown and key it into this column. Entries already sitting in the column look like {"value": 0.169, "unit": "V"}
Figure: {"value": 40, "unit": "V"}
